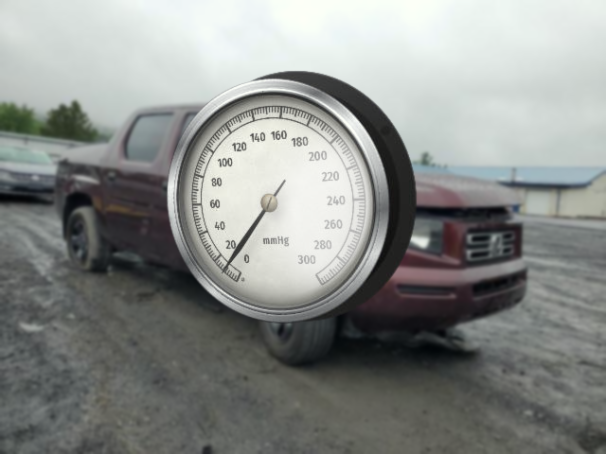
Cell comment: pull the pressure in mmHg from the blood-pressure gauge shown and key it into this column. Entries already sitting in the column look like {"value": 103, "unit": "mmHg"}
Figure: {"value": 10, "unit": "mmHg"}
